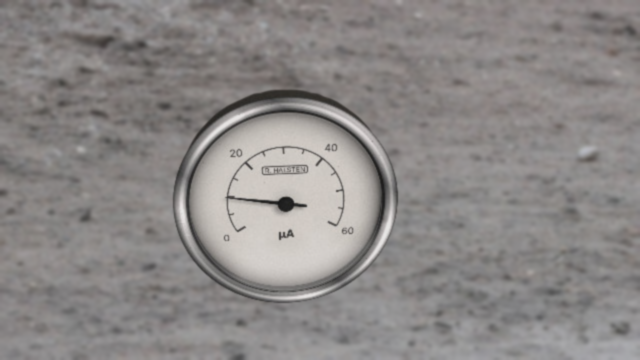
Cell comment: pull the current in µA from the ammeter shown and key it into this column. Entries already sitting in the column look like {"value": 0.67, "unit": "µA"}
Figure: {"value": 10, "unit": "µA"}
